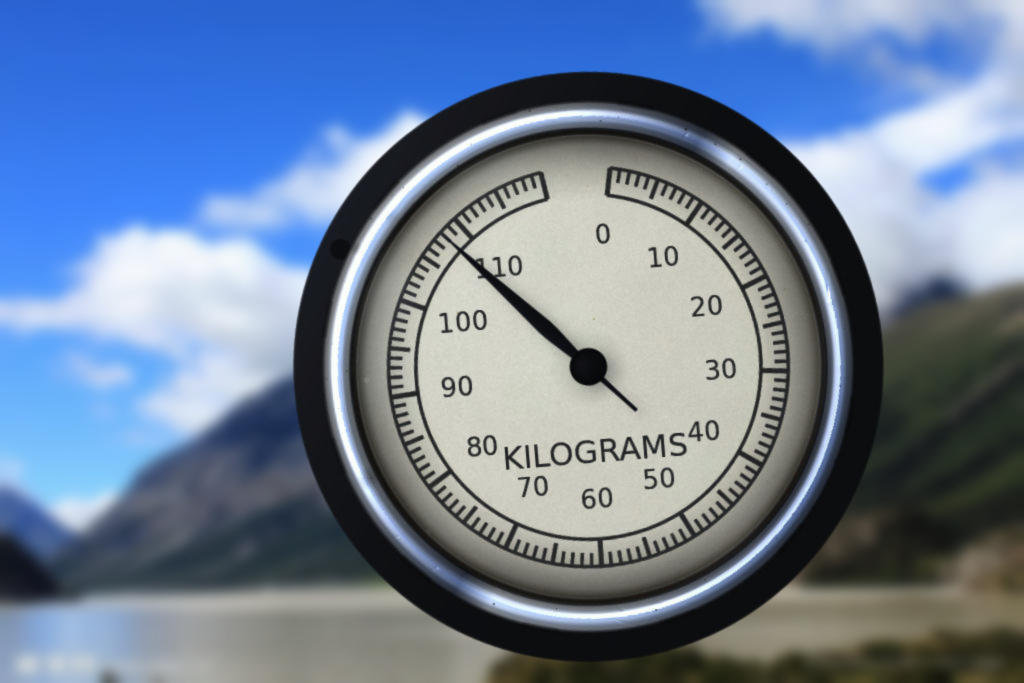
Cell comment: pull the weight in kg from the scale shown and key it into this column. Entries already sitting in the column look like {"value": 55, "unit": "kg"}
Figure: {"value": 108, "unit": "kg"}
